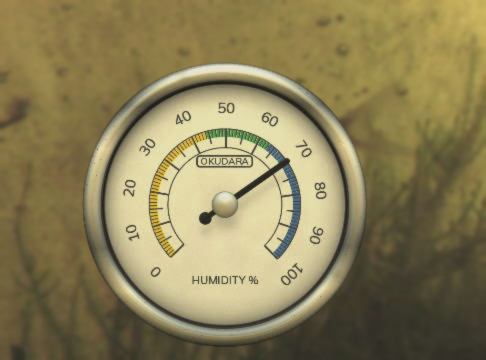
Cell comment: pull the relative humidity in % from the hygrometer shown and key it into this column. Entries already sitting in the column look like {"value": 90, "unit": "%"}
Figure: {"value": 70, "unit": "%"}
